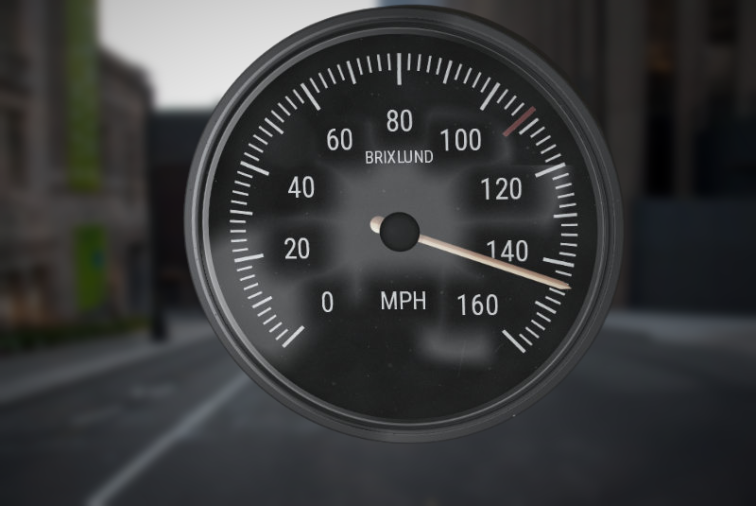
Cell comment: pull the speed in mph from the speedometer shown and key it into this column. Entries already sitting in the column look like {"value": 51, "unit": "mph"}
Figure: {"value": 144, "unit": "mph"}
